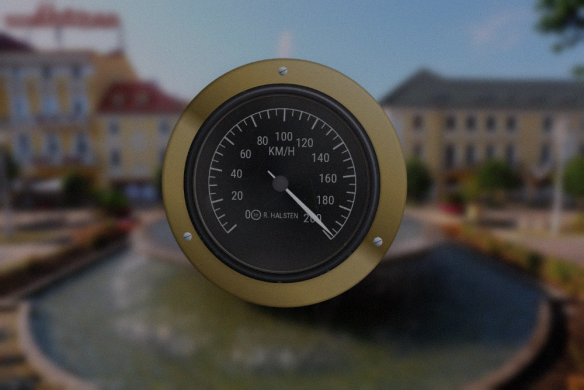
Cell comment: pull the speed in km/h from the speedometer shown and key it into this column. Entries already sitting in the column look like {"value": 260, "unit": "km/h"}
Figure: {"value": 197.5, "unit": "km/h"}
